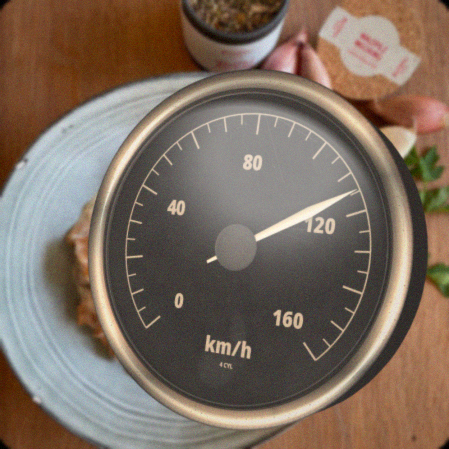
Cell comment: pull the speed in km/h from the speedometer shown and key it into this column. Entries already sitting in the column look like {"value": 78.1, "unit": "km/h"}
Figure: {"value": 115, "unit": "km/h"}
